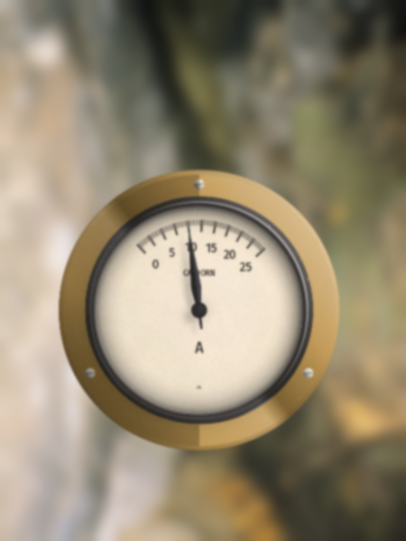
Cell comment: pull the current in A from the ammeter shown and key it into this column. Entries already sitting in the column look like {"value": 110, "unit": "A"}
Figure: {"value": 10, "unit": "A"}
